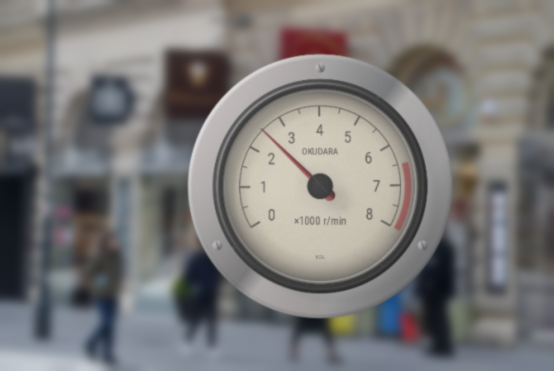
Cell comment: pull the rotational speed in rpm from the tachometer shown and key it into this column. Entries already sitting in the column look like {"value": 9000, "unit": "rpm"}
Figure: {"value": 2500, "unit": "rpm"}
